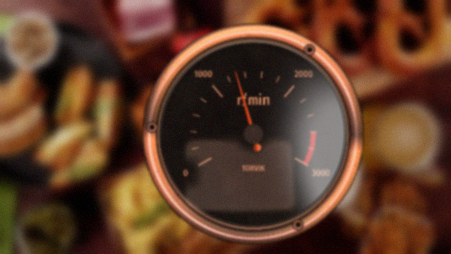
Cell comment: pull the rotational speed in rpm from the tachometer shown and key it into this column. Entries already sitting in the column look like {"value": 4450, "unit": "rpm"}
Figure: {"value": 1300, "unit": "rpm"}
